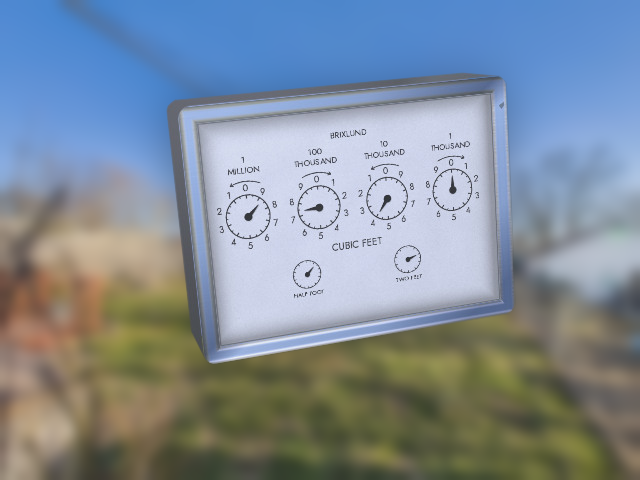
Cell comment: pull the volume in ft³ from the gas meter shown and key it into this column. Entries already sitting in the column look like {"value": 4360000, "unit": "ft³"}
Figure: {"value": 874000, "unit": "ft³"}
